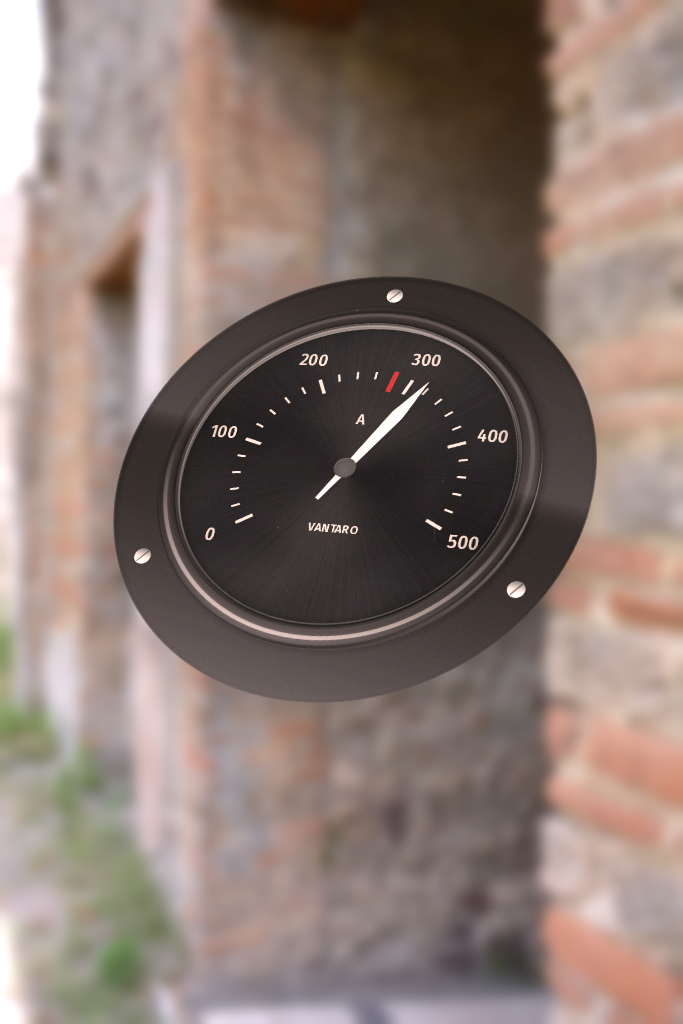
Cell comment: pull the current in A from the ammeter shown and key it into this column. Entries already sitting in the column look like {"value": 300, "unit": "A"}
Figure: {"value": 320, "unit": "A"}
